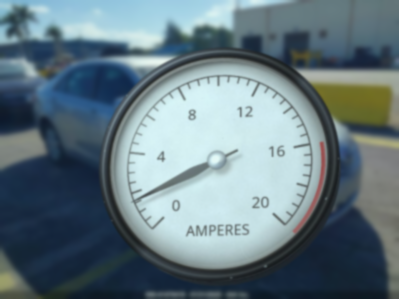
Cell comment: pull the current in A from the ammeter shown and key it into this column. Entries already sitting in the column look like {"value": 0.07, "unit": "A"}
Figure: {"value": 1.5, "unit": "A"}
